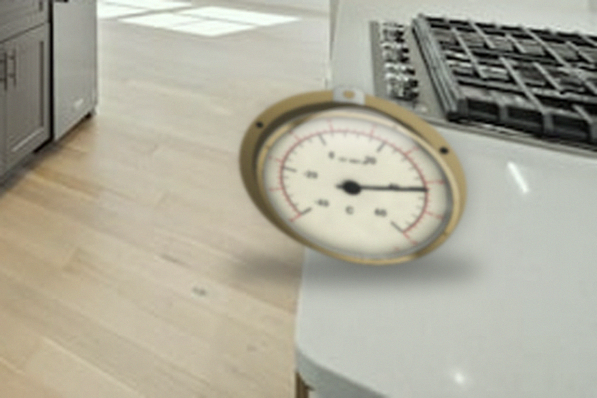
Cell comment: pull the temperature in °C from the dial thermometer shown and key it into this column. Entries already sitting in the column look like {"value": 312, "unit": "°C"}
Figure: {"value": 40, "unit": "°C"}
